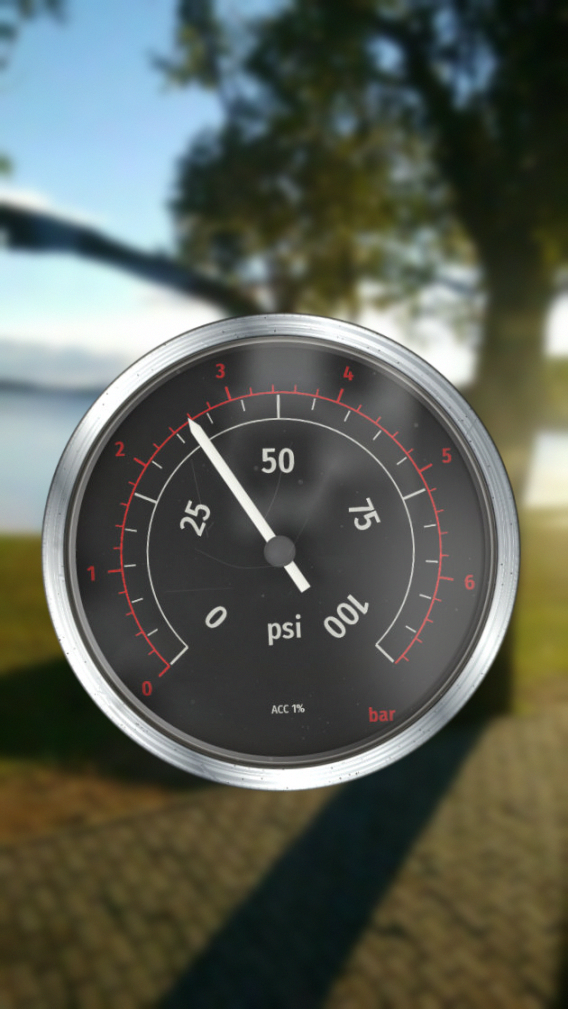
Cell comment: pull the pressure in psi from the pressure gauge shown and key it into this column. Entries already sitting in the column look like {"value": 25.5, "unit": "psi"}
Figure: {"value": 37.5, "unit": "psi"}
